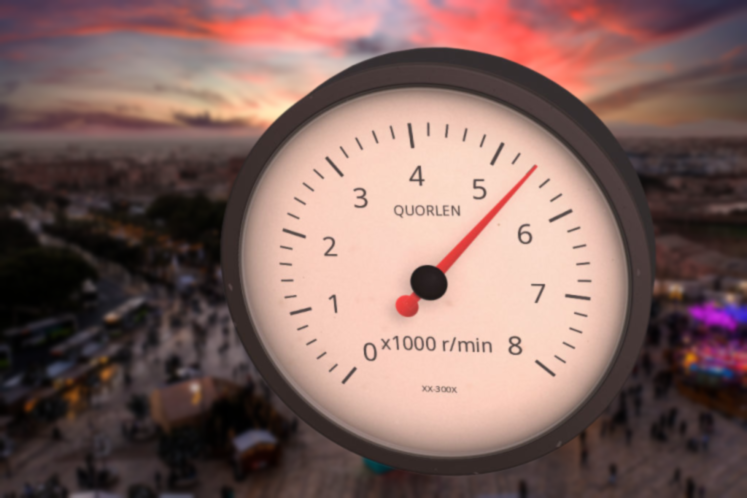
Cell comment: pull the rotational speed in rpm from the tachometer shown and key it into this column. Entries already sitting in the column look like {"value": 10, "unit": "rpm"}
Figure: {"value": 5400, "unit": "rpm"}
